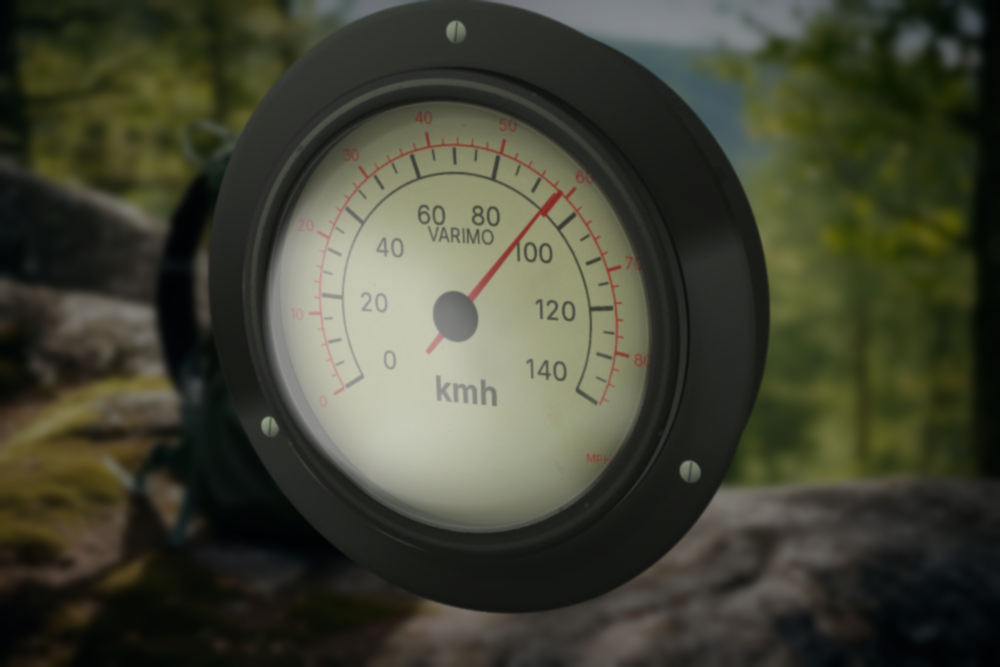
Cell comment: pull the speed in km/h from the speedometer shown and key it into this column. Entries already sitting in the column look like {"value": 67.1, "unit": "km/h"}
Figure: {"value": 95, "unit": "km/h"}
